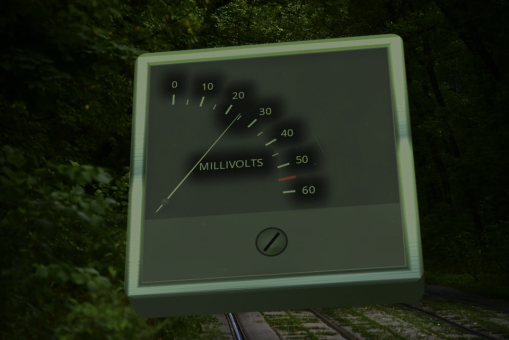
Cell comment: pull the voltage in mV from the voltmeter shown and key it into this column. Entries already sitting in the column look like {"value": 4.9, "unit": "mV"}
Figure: {"value": 25, "unit": "mV"}
